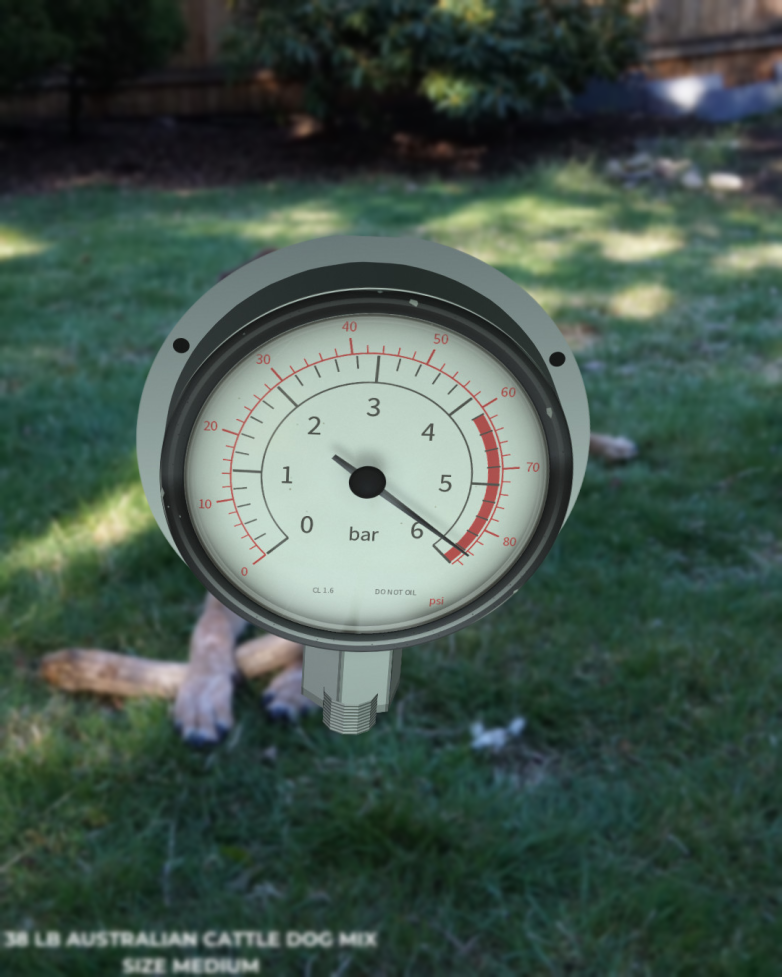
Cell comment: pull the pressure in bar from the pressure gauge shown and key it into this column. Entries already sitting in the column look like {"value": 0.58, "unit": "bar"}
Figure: {"value": 5.8, "unit": "bar"}
